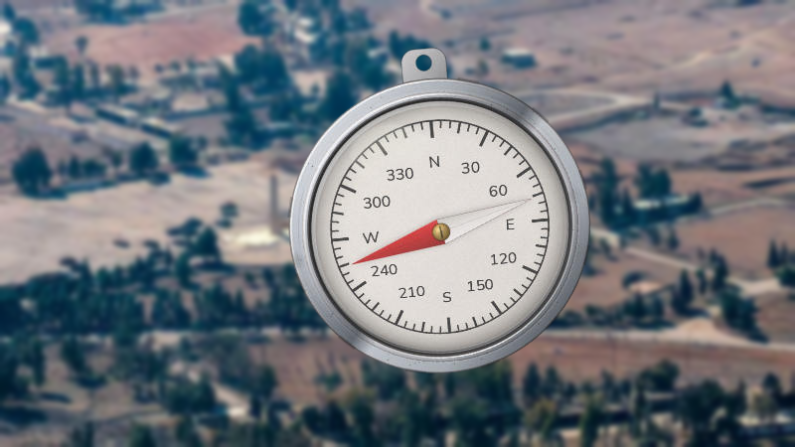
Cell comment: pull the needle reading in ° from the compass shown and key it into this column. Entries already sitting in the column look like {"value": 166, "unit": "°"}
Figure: {"value": 255, "unit": "°"}
